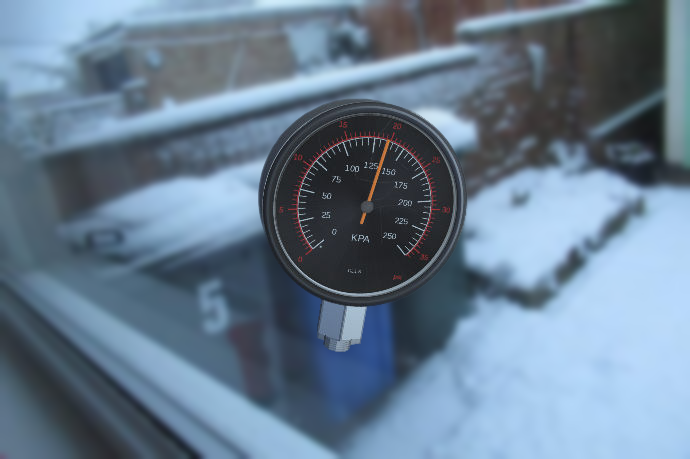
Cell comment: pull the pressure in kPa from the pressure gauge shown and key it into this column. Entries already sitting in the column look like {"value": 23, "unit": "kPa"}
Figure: {"value": 135, "unit": "kPa"}
